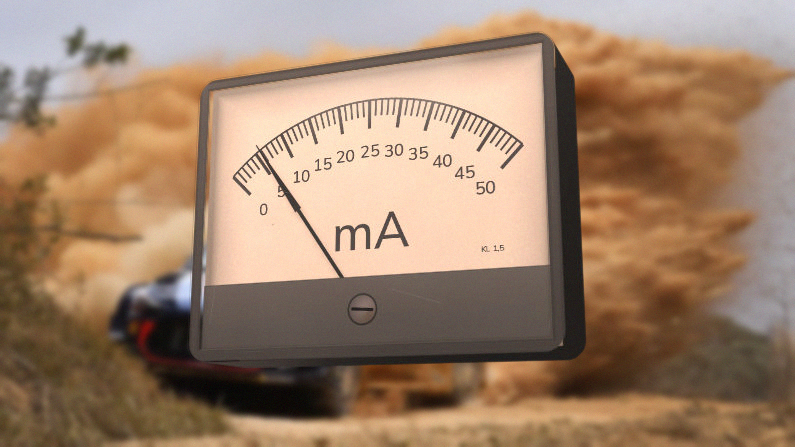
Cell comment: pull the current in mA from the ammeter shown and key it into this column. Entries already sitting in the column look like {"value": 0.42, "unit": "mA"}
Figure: {"value": 6, "unit": "mA"}
